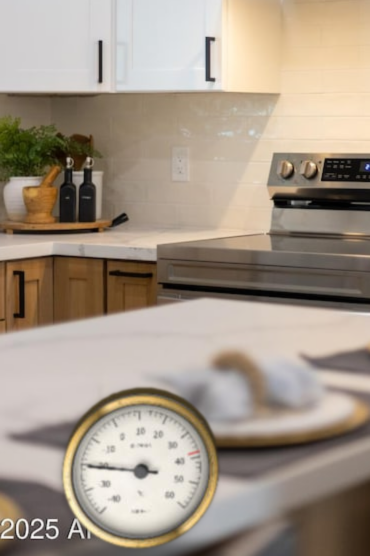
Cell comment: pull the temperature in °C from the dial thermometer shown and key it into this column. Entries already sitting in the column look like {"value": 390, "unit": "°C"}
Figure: {"value": -20, "unit": "°C"}
